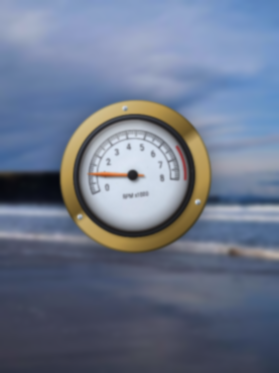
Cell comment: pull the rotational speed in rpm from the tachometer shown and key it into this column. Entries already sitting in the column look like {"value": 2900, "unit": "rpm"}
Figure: {"value": 1000, "unit": "rpm"}
